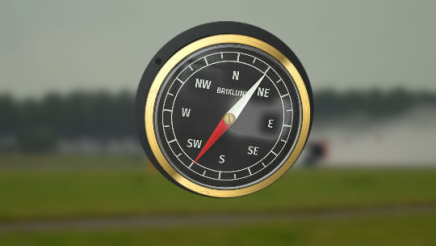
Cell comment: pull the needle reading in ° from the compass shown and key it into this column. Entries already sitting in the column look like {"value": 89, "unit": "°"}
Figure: {"value": 210, "unit": "°"}
